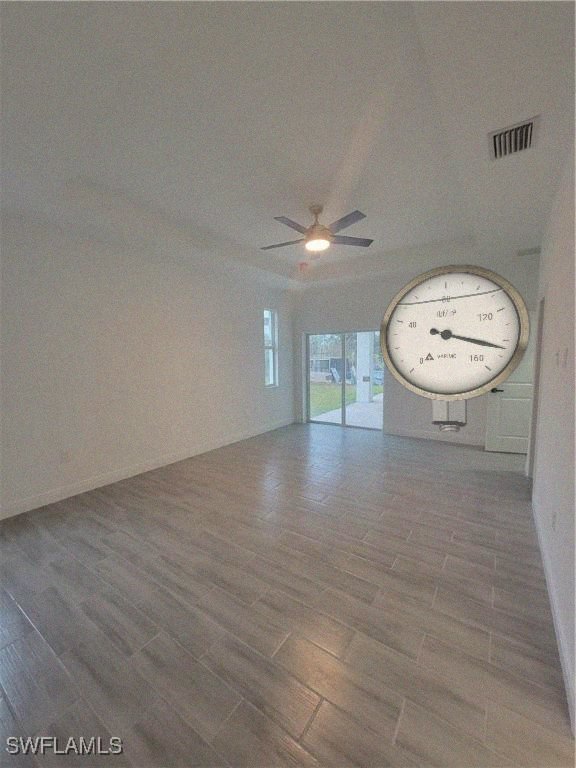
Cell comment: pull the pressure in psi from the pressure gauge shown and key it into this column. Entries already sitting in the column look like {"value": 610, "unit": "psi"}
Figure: {"value": 145, "unit": "psi"}
